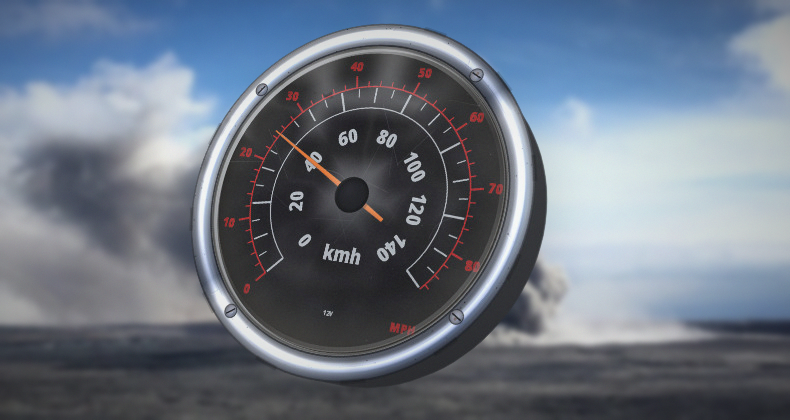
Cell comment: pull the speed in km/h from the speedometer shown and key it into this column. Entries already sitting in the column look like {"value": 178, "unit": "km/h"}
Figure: {"value": 40, "unit": "km/h"}
